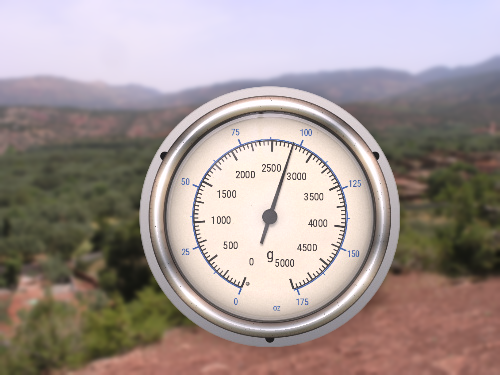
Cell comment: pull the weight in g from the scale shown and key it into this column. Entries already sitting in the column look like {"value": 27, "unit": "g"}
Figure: {"value": 2750, "unit": "g"}
